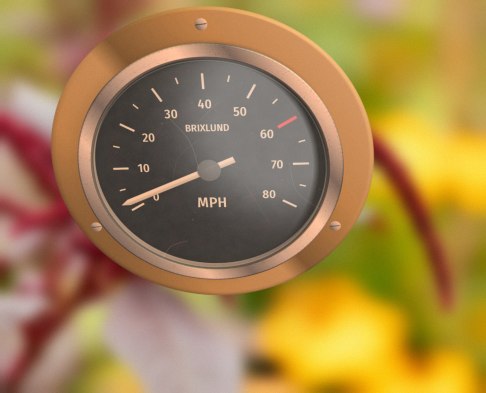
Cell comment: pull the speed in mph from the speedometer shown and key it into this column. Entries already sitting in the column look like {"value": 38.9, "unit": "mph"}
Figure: {"value": 2.5, "unit": "mph"}
